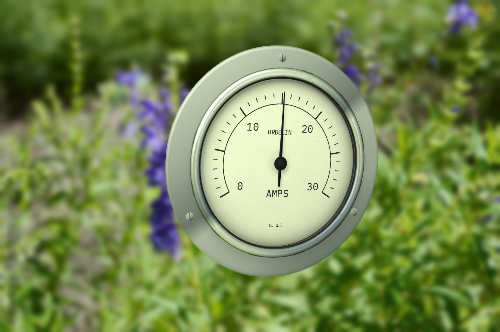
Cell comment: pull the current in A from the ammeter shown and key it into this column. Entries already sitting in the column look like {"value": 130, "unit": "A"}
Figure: {"value": 15, "unit": "A"}
